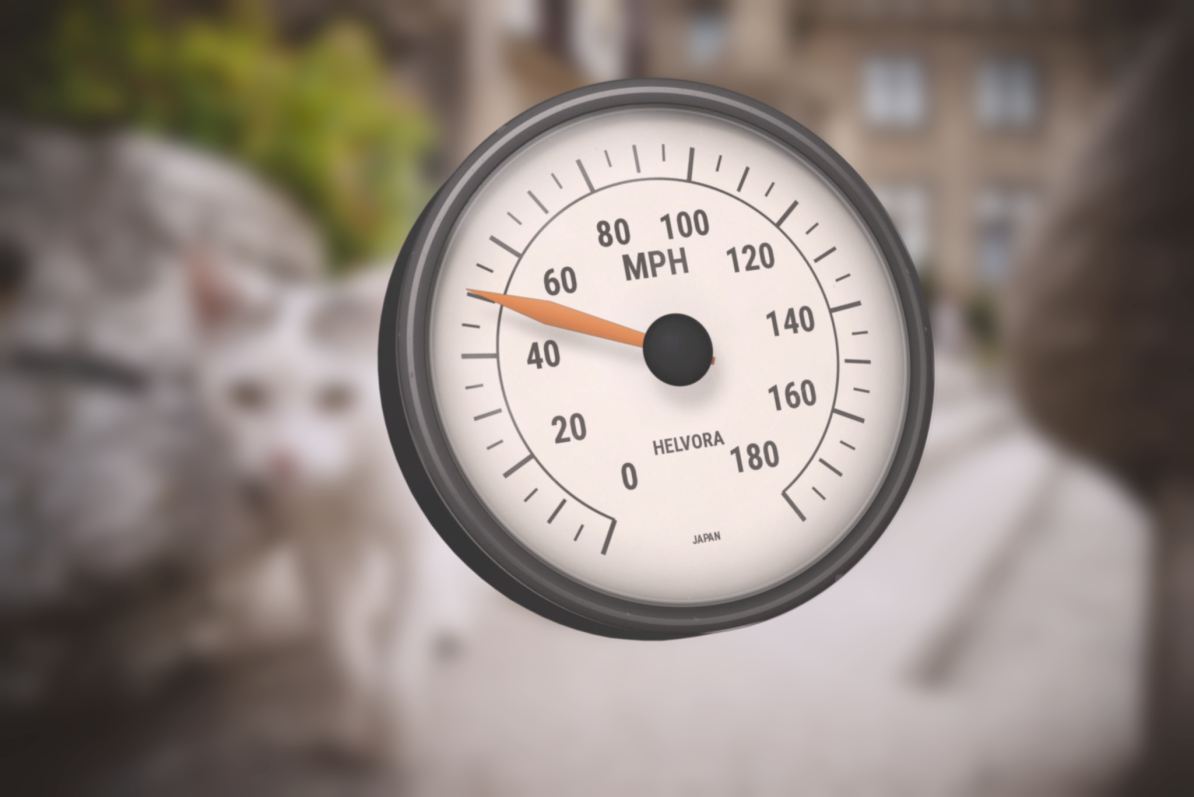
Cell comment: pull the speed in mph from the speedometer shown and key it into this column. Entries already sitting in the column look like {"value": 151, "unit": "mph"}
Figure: {"value": 50, "unit": "mph"}
